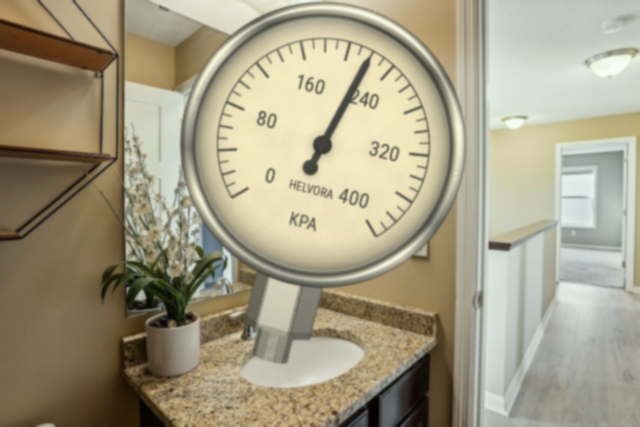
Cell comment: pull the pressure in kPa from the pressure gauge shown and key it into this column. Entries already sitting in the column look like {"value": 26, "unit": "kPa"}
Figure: {"value": 220, "unit": "kPa"}
